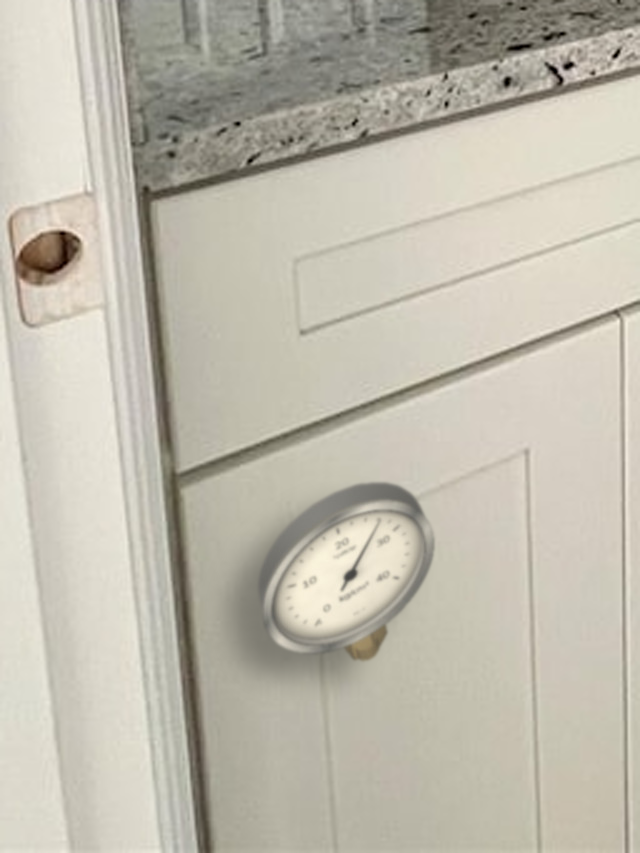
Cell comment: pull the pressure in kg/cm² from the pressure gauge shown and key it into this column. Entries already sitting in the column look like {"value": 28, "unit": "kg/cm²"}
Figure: {"value": 26, "unit": "kg/cm²"}
